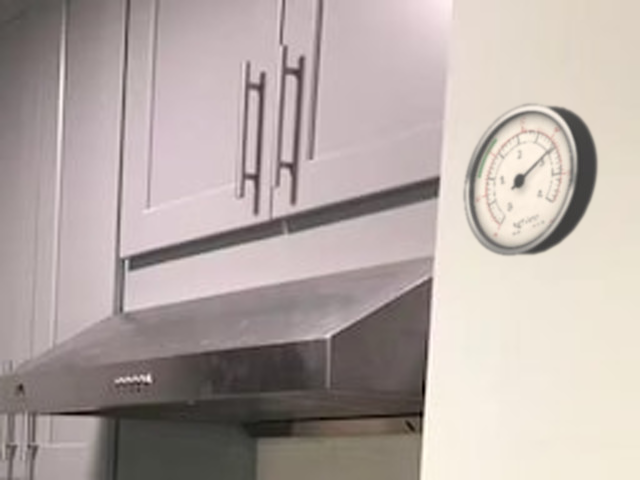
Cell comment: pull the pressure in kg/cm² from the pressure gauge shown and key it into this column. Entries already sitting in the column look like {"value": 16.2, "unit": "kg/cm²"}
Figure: {"value": 3, "unit": "kg/cm²"}
